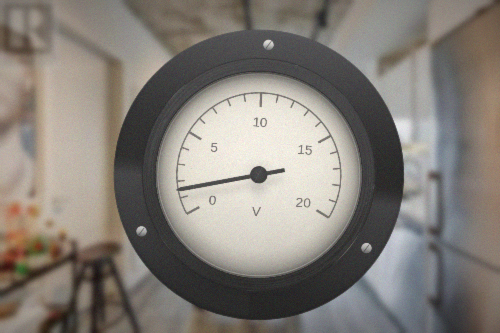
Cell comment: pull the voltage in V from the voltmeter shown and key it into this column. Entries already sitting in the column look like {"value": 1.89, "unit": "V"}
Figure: {"value": 1.5, "unit": "V"}
